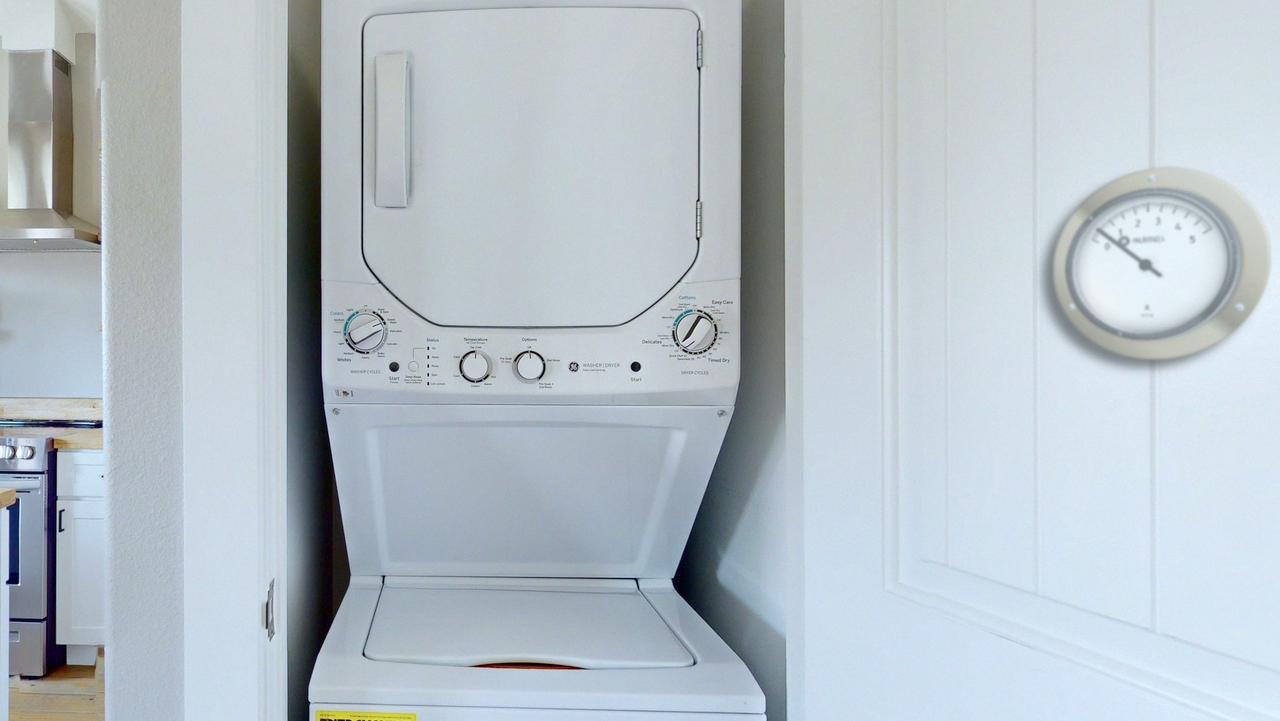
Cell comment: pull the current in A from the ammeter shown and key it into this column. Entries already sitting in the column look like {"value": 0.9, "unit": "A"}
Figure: {"value": 0.5, "unit": "A"}
